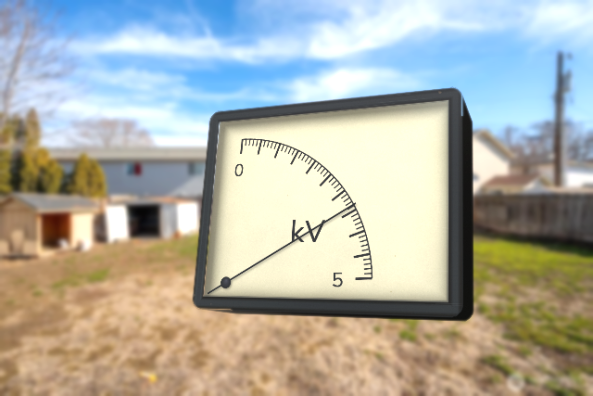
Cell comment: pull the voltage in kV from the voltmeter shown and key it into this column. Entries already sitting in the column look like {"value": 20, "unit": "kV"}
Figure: {"value": 3.4, "unit": "kV"}
